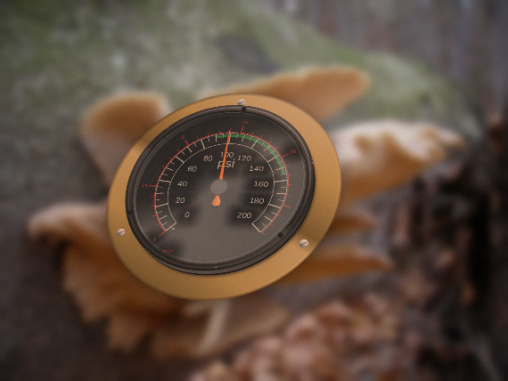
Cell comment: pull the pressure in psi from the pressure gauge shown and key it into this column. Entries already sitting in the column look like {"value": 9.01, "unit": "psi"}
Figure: {"value": 100, "unit": "psi"}
